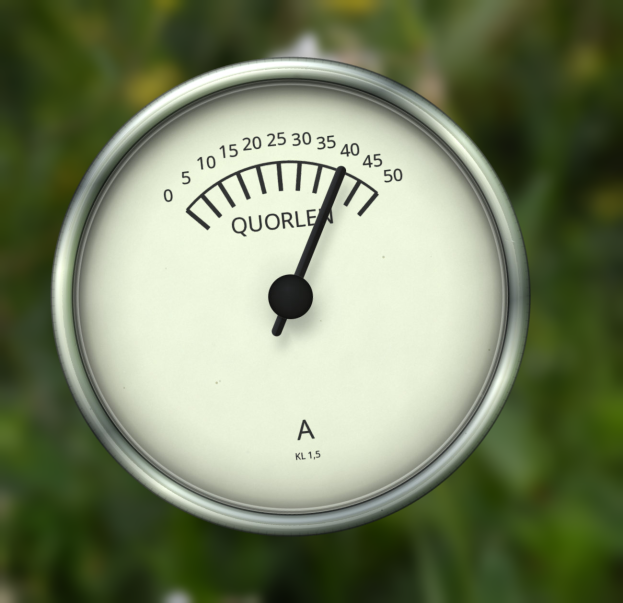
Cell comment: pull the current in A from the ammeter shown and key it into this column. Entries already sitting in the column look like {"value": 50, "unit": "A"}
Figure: {"value": 40, "unit": "A"}
